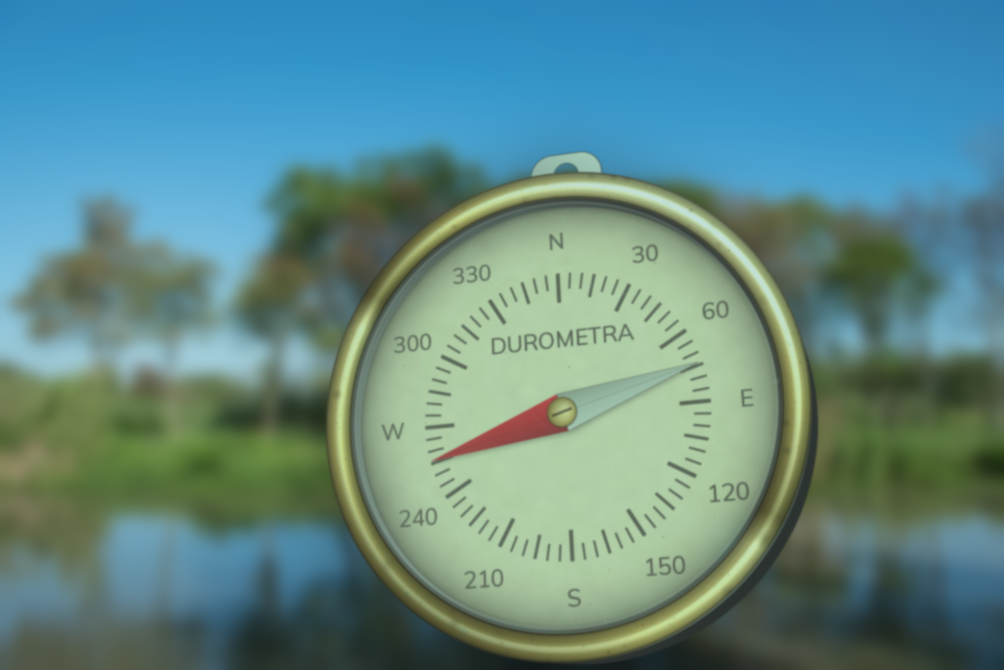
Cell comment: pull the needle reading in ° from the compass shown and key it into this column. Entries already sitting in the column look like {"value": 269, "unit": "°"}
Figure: {"value": 255, "unit": "°"}
